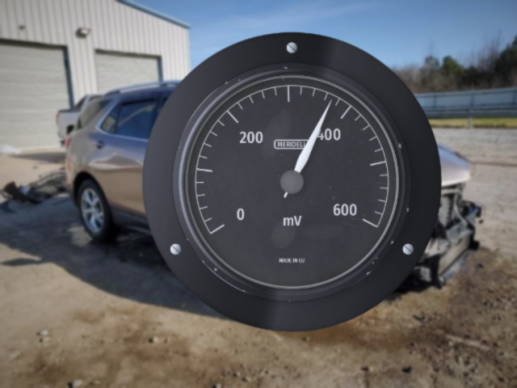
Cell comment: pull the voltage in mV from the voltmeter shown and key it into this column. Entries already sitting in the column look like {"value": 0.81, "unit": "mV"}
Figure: {"value": 370, "unit": "mV"}
